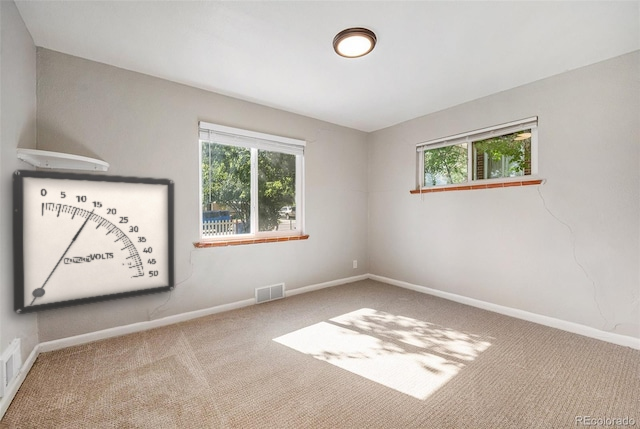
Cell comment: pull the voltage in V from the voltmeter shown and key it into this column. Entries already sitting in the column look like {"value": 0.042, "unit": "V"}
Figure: {"value": 15, "unit": "V"}
